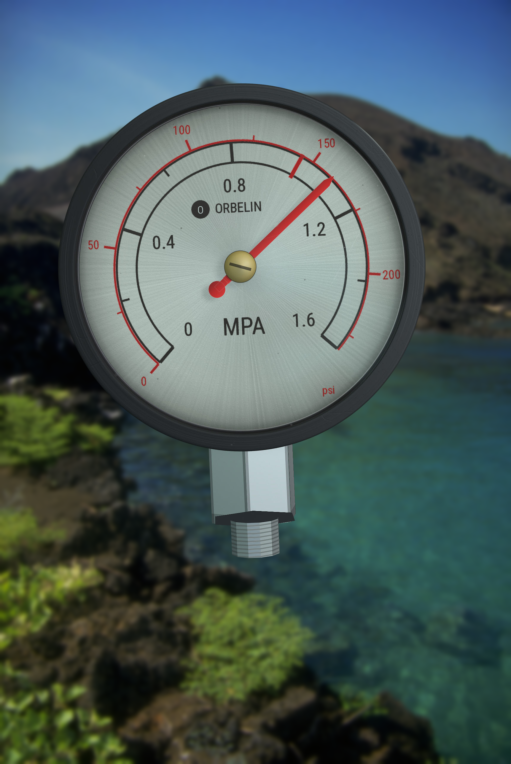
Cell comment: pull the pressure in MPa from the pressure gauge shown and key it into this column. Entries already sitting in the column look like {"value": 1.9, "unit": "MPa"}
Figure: {"value": 1.1, "unit": "MPa"}
